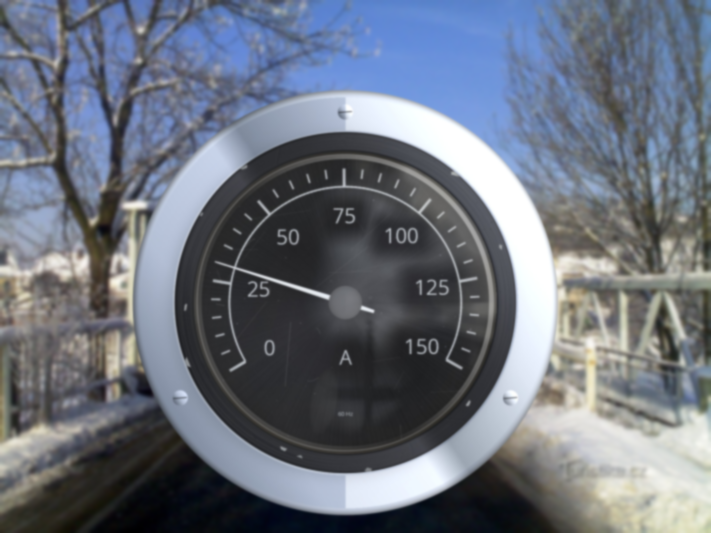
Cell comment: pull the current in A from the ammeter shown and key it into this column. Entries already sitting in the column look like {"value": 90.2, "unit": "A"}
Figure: {"value": 30, "unit": "A"}
